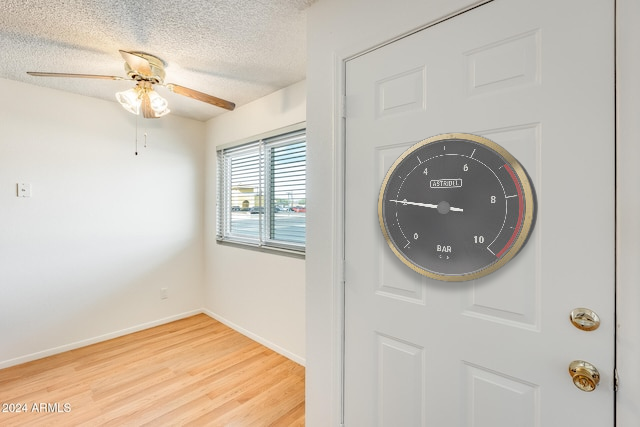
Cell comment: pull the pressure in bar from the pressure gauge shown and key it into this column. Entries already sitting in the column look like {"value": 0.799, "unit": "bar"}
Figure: {"value": 2, "unit": "bar"}
